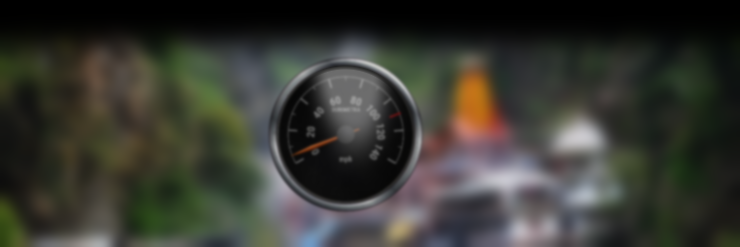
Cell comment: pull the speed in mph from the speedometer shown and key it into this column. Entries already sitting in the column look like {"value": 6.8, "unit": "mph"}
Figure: {"value": 5, "unit": "mph"}
